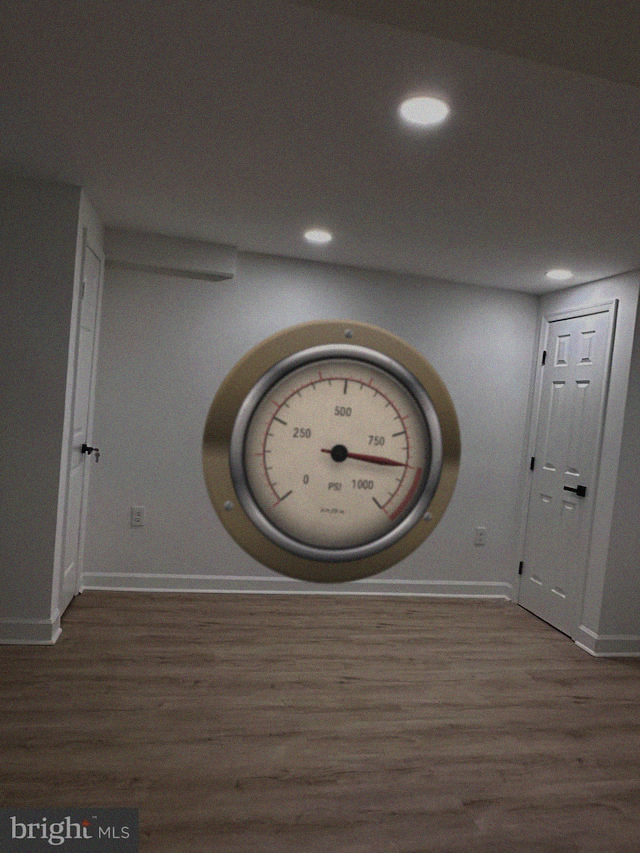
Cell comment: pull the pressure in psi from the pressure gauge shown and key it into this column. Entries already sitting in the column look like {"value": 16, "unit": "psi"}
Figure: {"value": 850, "unit": "psi"}
